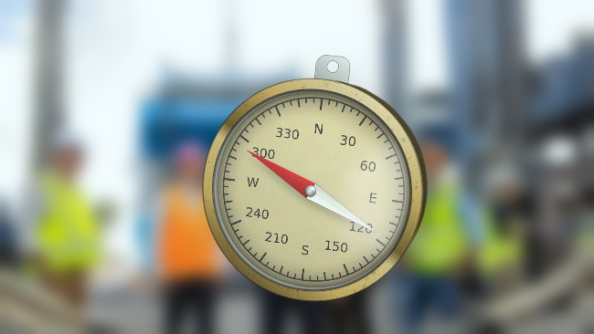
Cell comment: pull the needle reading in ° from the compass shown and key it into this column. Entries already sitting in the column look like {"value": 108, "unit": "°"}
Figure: {"value": 295, "unit": "°"}
